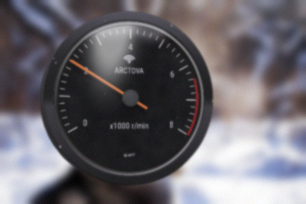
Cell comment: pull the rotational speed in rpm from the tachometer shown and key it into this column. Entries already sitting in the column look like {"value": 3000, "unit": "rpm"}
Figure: {"value": 2000, "unit": "rpm"}
